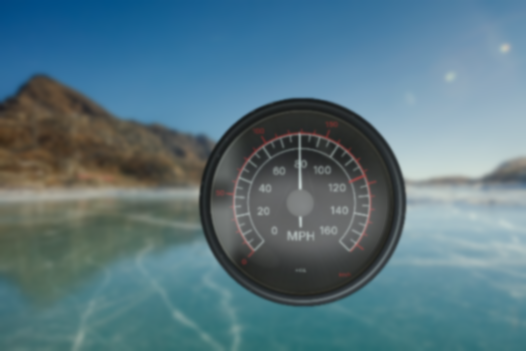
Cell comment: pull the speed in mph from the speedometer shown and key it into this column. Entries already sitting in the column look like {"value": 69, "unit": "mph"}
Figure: {"value": 80, "unit": "mph"}
